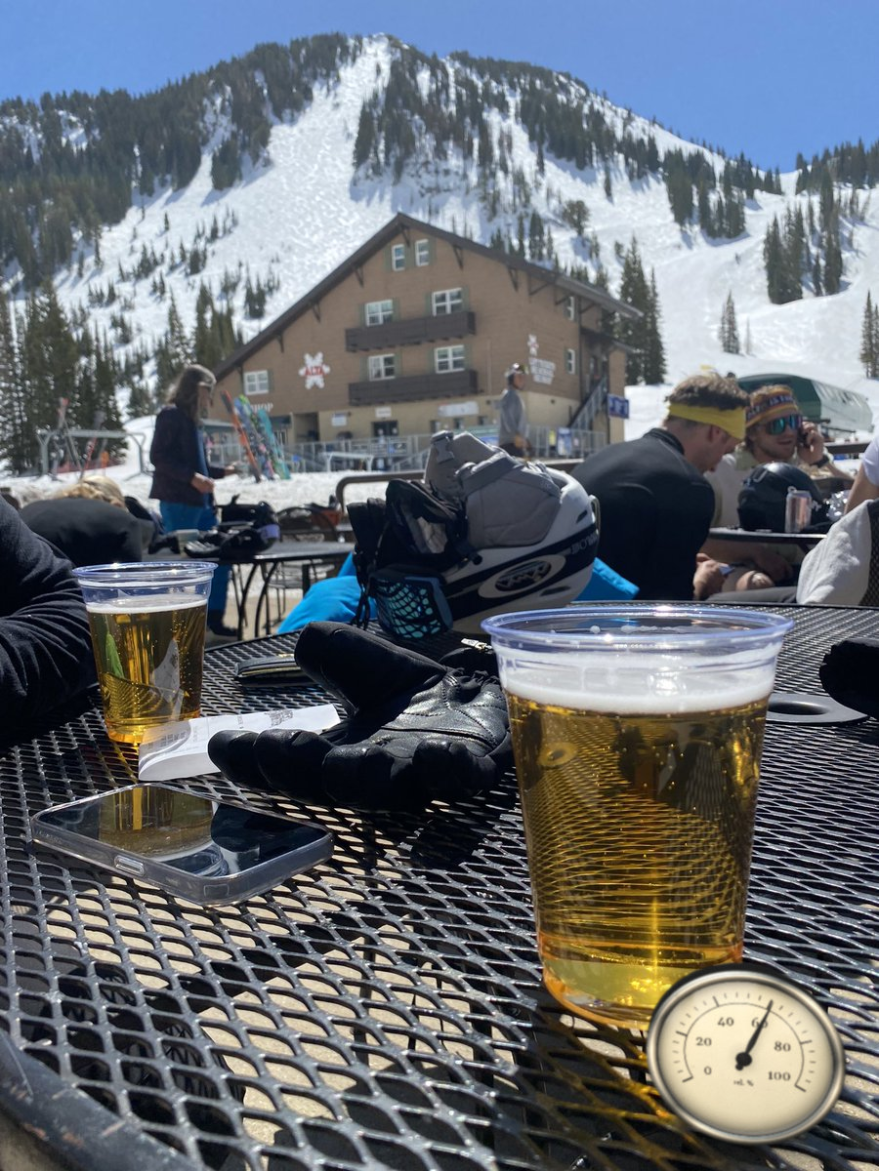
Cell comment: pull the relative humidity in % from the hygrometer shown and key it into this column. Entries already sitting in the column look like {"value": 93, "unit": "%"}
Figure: {"value": 60, "unit": "%"}
